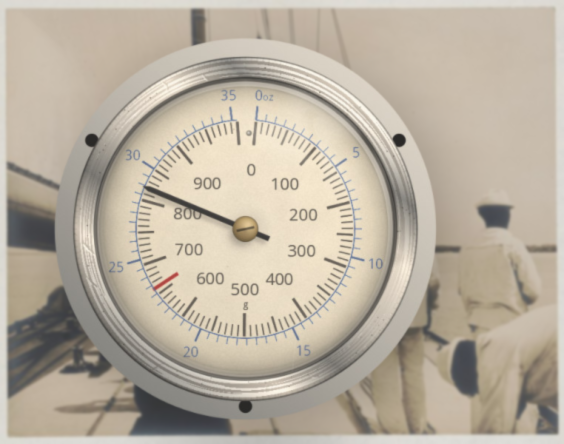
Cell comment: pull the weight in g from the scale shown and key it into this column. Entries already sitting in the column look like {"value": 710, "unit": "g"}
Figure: {"value": 820, "unit": "g"}
